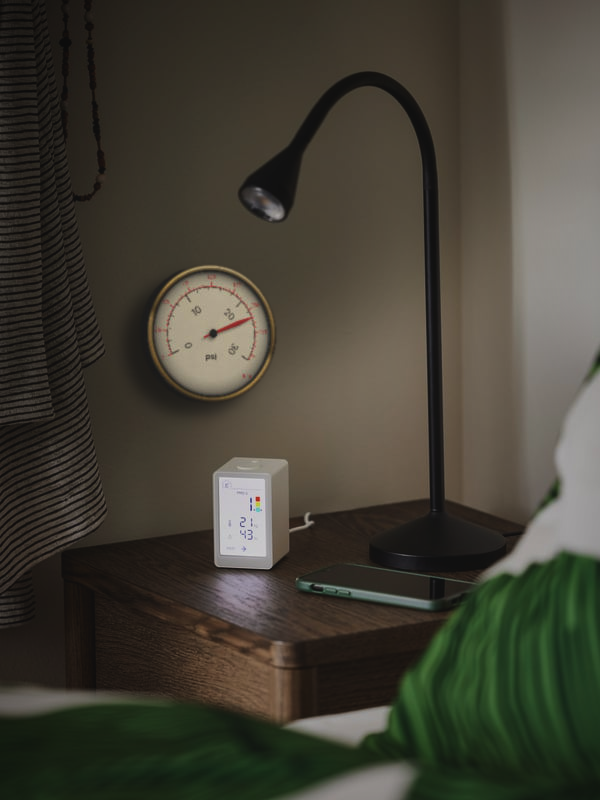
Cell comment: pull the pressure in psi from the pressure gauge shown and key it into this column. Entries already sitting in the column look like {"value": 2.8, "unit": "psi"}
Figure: {"value": 23, "unit": "psi"}
